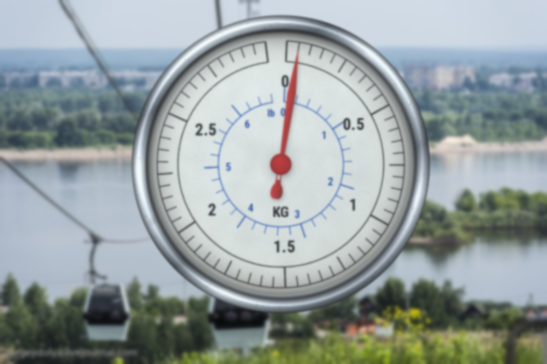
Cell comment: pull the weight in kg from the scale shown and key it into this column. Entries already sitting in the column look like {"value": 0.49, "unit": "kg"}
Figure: {"value": 0.05, "unit": "kg"}
